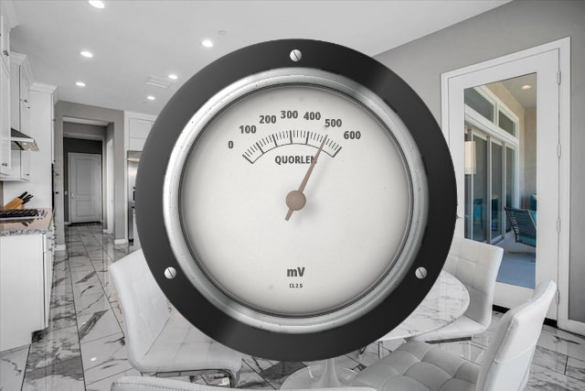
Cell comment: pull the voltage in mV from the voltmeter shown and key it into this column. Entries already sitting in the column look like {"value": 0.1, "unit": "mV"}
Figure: {"value": 500, "unit": "mV"}
